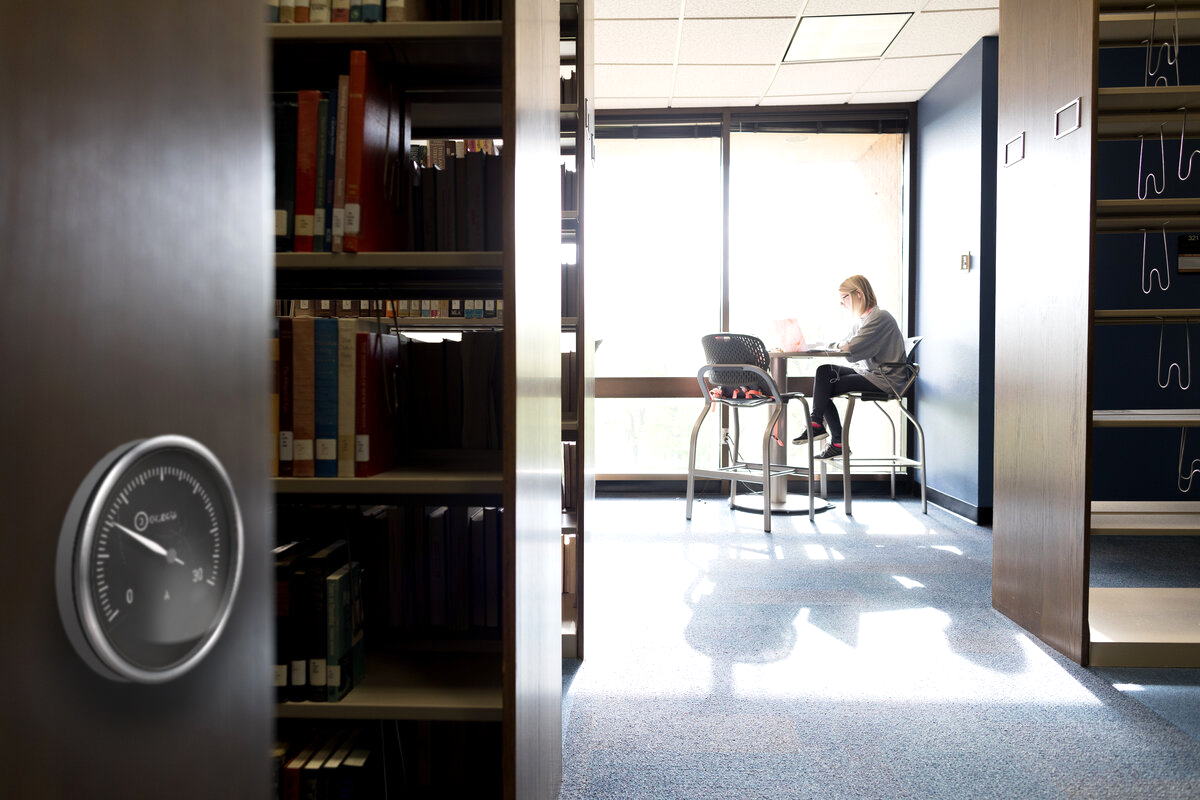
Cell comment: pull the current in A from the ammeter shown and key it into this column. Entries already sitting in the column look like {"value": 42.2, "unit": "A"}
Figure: {"value": 7.5, "unit": "A"}
